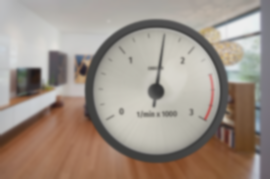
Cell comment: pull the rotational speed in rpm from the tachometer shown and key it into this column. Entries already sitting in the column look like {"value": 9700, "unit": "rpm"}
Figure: {"value": 1600, "unit": "rpm"}
